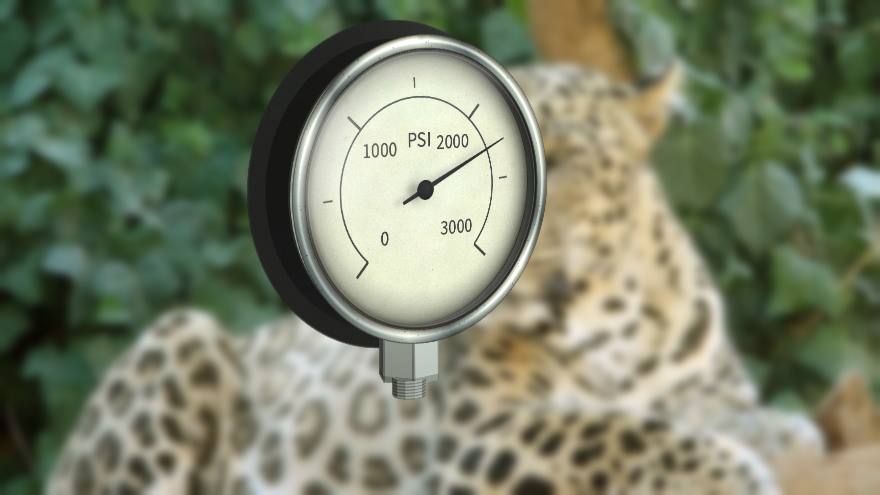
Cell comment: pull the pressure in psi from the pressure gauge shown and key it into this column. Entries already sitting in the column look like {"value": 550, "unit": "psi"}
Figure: {"value": 2250, "unit": "psi"}
